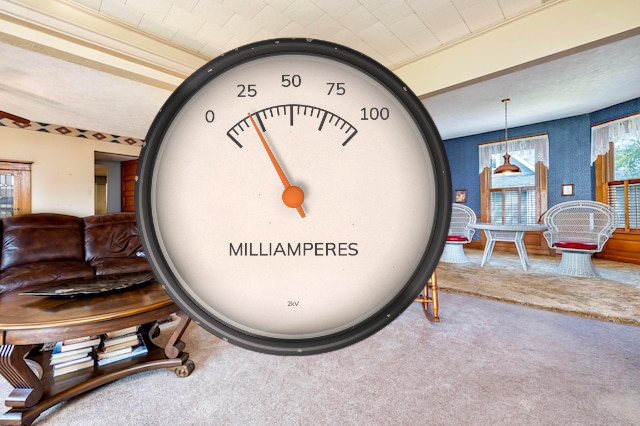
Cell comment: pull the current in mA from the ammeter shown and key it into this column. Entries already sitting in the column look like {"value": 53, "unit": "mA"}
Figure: {"value": 20, "unit": "mA"}
